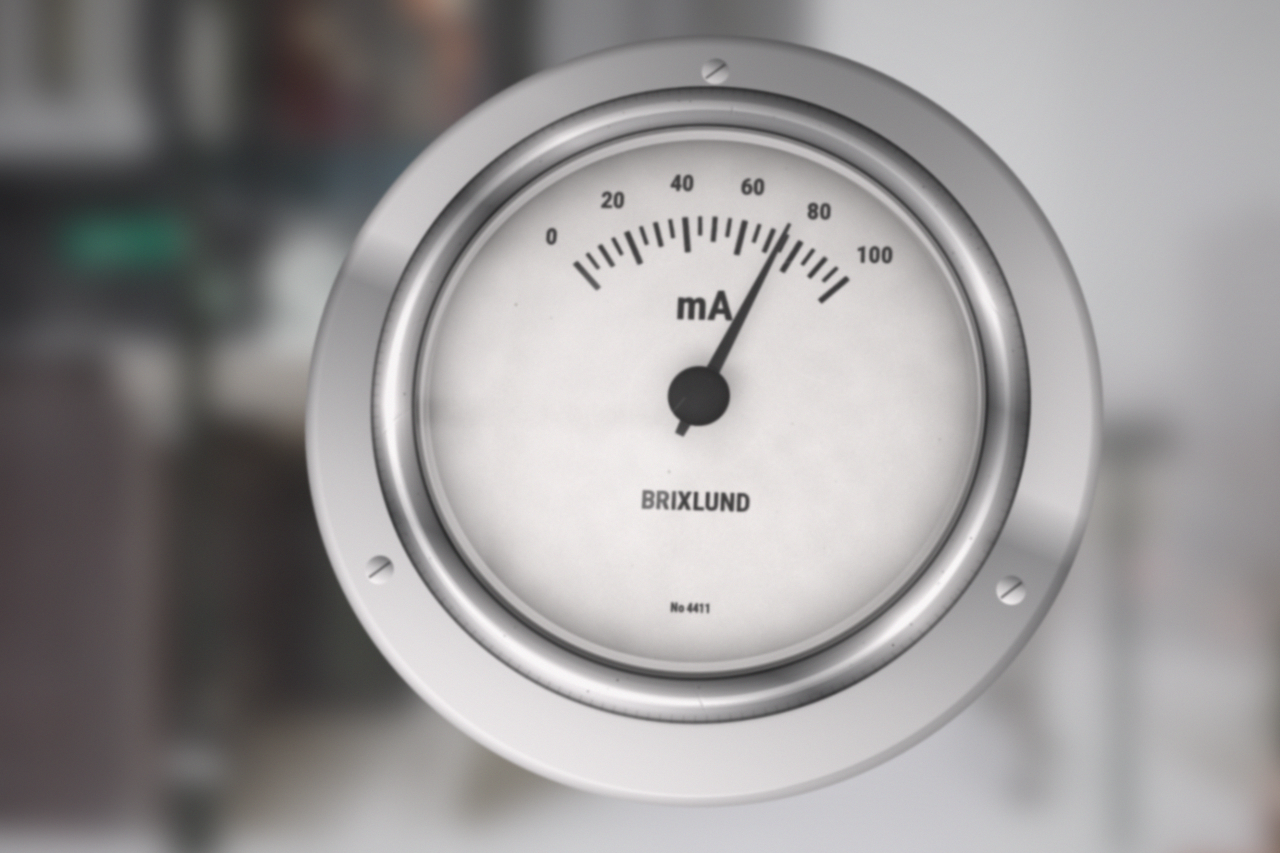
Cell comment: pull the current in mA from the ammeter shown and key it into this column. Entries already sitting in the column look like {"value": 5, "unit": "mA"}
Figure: {"value": 75, "unit": "mA"}
